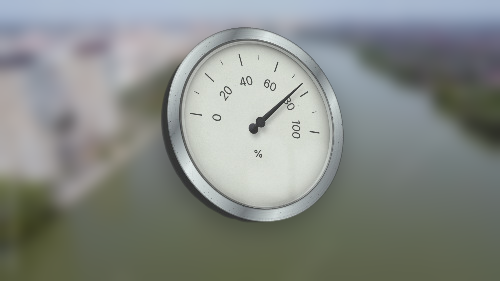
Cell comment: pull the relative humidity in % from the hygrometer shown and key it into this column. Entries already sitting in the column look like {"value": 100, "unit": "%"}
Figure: {"value": 75, "unit": "%"}
